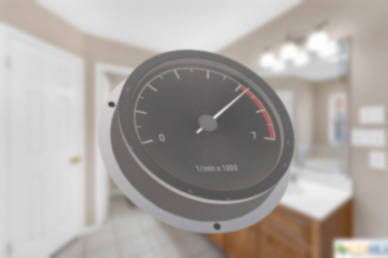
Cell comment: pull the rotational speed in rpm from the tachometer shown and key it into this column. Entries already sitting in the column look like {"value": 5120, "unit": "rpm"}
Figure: {"value": 5250, "unit": "rpm"}
